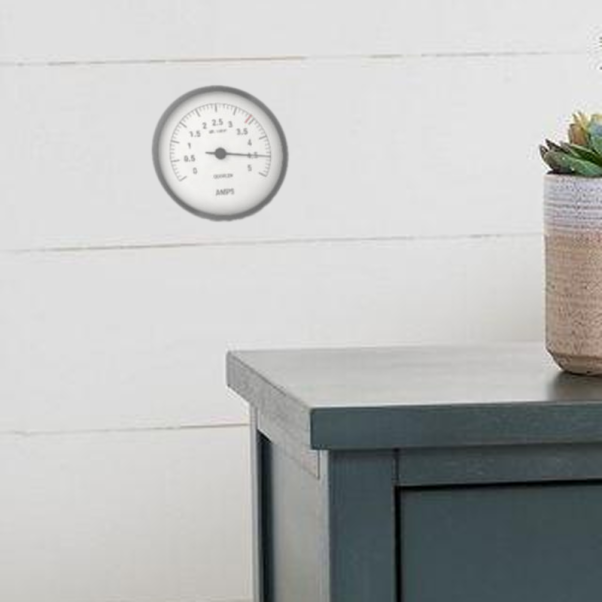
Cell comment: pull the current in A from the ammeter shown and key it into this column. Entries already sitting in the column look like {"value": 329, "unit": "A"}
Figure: {"value": 4.5, "unit": "A"}
